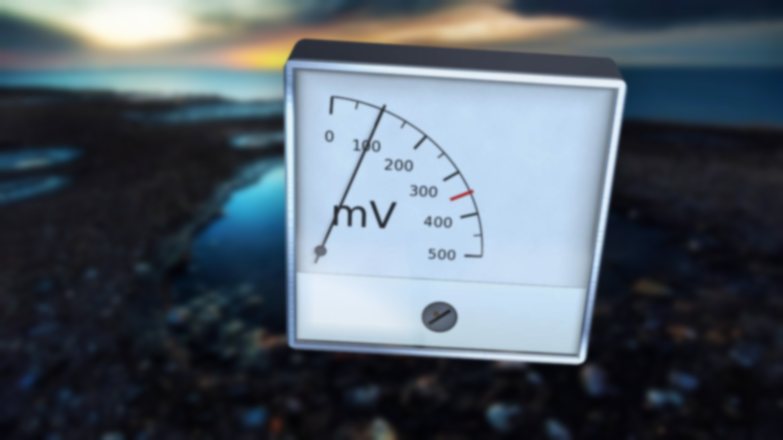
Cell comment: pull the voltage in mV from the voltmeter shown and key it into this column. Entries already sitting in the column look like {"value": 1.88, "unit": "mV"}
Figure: {"value": 100, "unit": "mV"}
